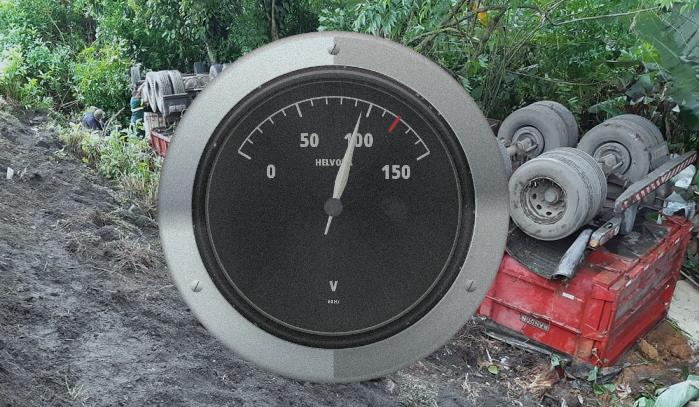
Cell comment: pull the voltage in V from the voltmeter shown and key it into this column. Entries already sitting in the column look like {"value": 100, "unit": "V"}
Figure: {"value": 95, "unit": "V"}
